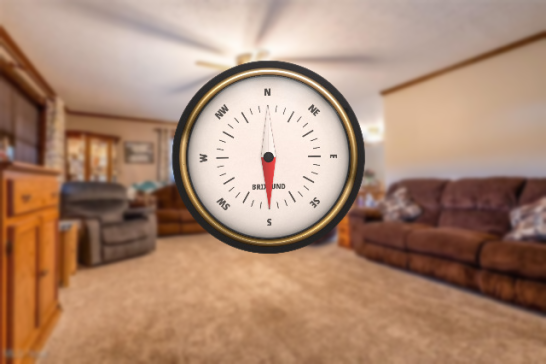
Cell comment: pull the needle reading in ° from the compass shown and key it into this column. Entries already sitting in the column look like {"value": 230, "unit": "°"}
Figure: {"value": 180, "unit": "°"}
